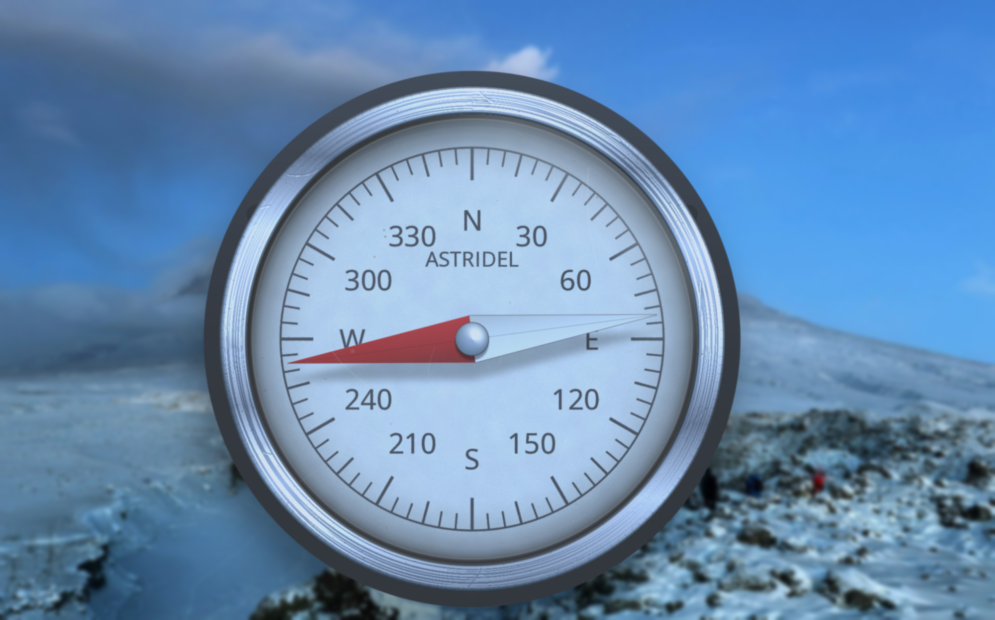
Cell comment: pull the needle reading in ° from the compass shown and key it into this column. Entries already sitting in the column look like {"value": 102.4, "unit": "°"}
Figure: {"value": 262.5, "unit": "°"}
